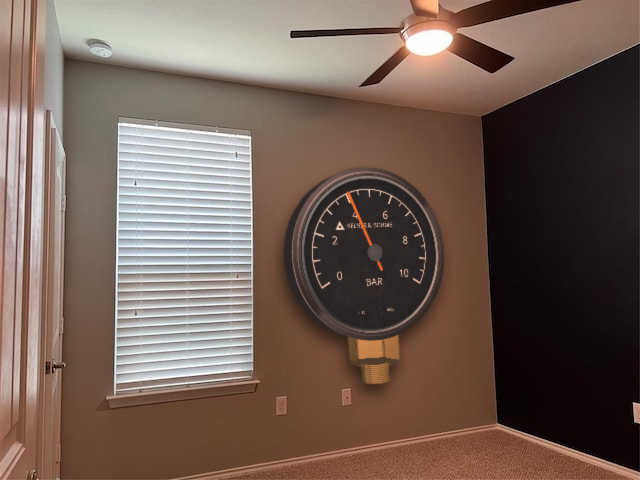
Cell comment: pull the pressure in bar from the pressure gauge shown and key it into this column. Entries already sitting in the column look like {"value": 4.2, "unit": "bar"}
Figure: {"value": 4, "unit": "bar"}
